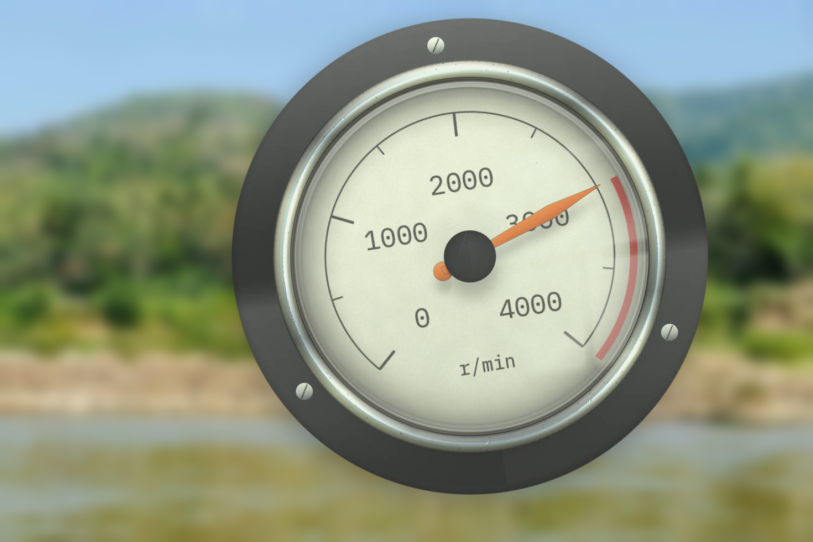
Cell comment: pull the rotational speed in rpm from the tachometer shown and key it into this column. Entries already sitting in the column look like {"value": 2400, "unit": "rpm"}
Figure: {"value": 3000, "unit": "rpm"}
